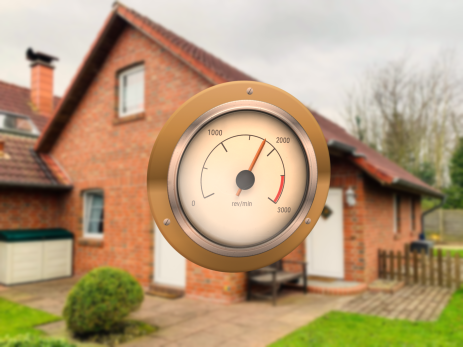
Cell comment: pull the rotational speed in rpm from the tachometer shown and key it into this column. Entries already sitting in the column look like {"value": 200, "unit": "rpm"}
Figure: {"value": 1750, "unit": "rpm"}
